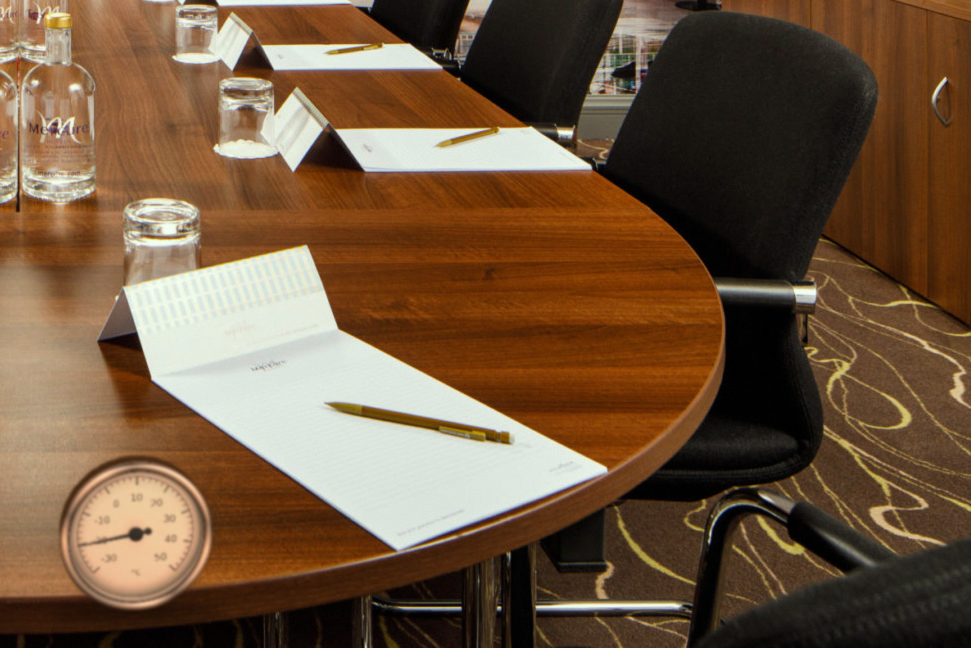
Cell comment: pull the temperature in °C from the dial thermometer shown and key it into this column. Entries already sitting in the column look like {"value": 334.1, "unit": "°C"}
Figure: {"value": -20, "unit": "°C"}
